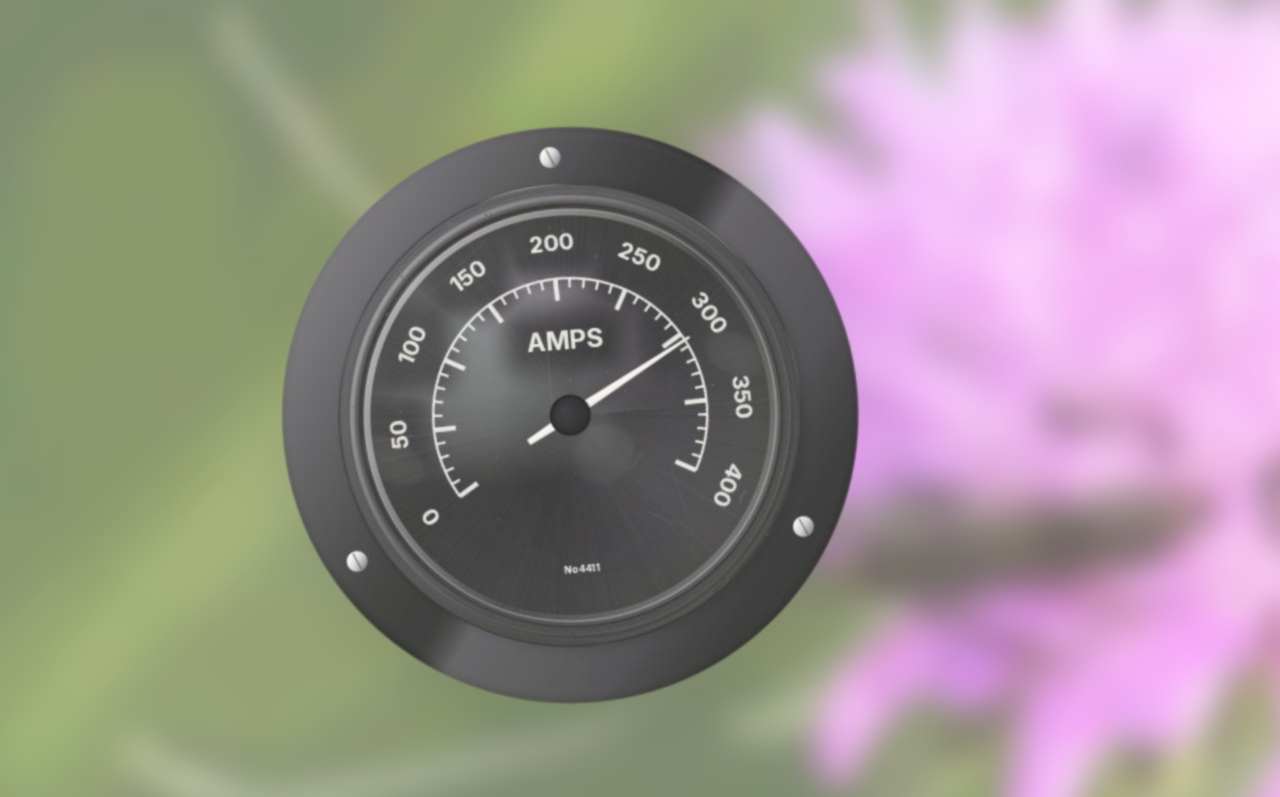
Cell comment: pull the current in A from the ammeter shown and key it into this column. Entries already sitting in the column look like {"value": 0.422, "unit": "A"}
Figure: {"value": 305, "unit": "A"}
